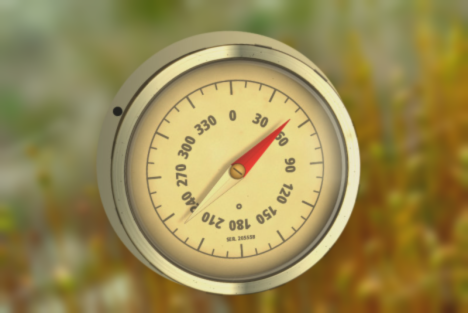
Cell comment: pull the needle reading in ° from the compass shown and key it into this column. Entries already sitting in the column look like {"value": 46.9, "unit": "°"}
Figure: {"value": 50, "unit": "°"}
